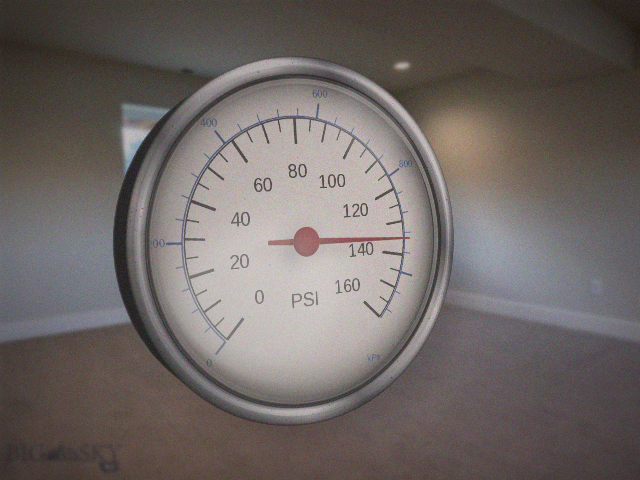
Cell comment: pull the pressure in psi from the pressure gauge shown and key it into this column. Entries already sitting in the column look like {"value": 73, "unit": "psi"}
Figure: {"value": 135, "unit": "psi"}
